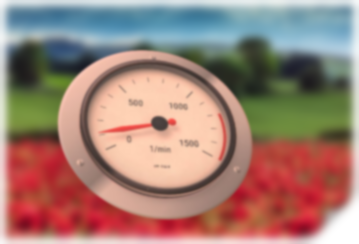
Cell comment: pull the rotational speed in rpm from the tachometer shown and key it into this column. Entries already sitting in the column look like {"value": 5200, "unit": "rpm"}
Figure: {"value": 100, "unit": "rpm"}
